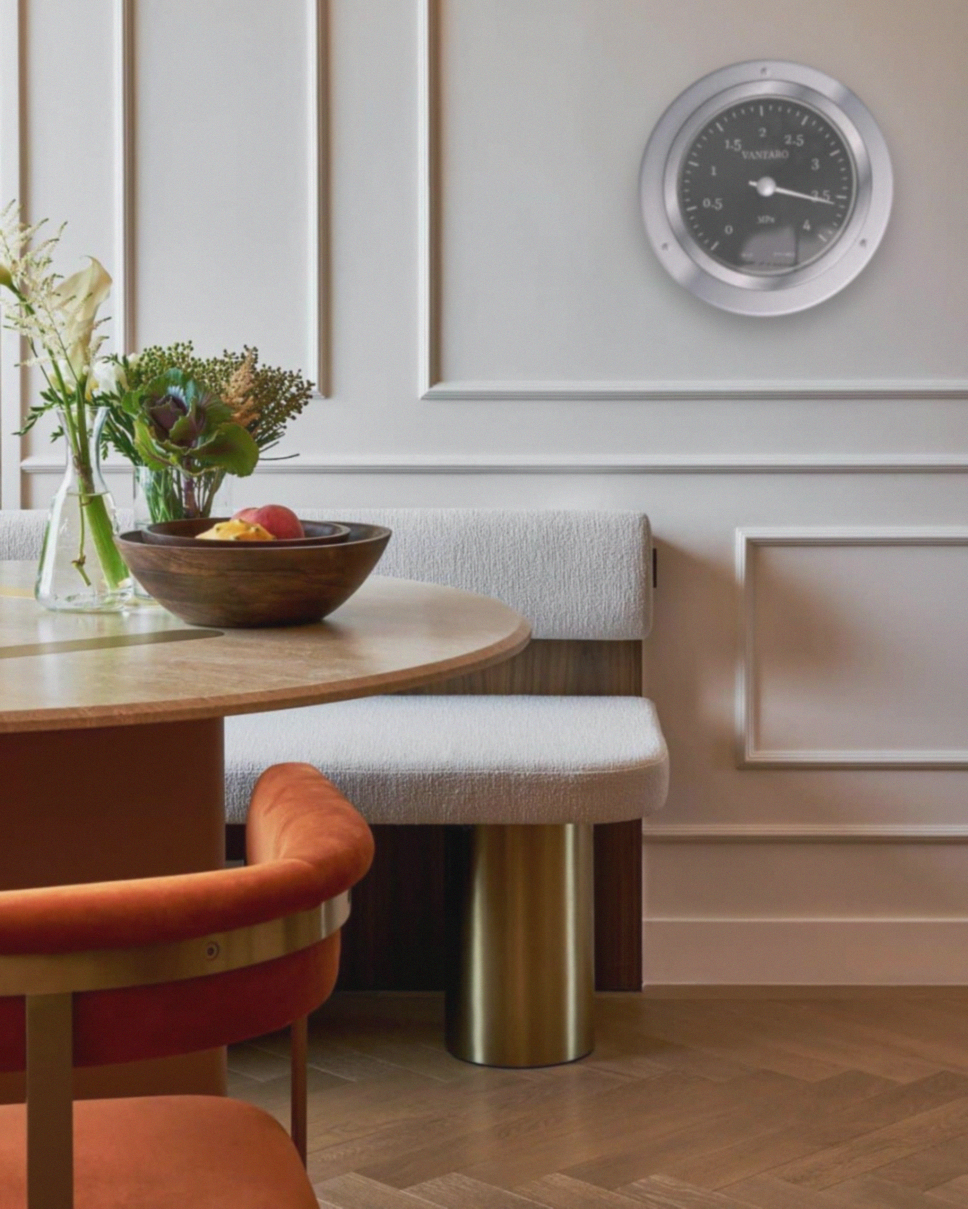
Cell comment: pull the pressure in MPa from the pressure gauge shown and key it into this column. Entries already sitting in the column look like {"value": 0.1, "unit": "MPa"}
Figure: {"value": 3.6, "unit": "MPa"}
